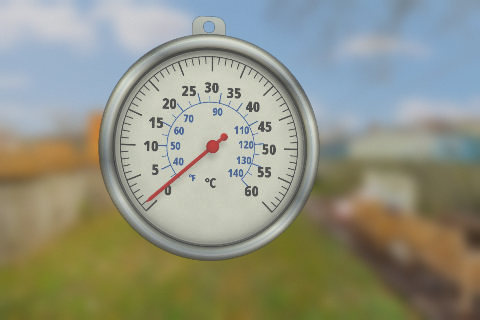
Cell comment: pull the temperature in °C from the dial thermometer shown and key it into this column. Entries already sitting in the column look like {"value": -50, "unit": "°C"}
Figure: {"value": 1, "unit": "°C"}
